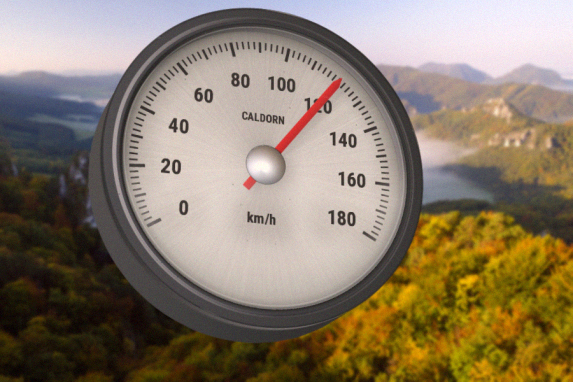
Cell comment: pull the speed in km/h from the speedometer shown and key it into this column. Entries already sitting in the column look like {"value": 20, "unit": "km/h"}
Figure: {"value": 120, "unit": "km/h"}
